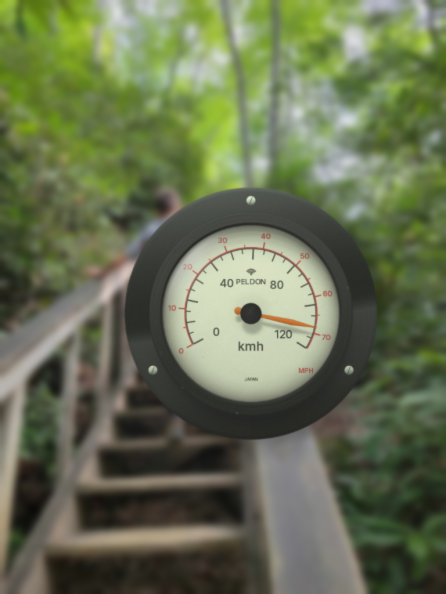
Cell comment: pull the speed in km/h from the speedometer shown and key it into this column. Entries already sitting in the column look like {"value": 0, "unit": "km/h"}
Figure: {"value": 110, "unit": "km/h"}
